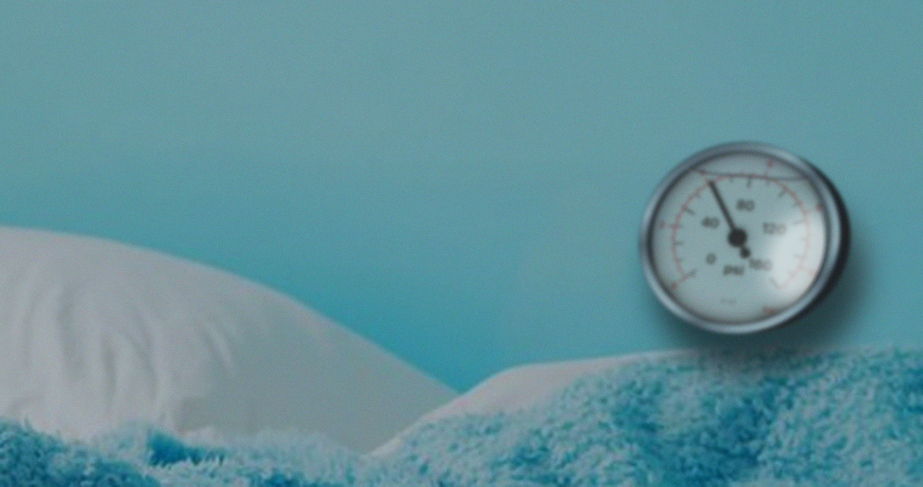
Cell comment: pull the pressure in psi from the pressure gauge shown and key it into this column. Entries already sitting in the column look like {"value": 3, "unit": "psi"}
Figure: {"value": 60, "unit": "psi"}
